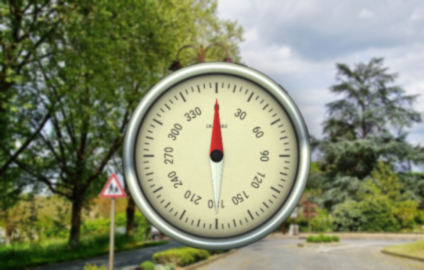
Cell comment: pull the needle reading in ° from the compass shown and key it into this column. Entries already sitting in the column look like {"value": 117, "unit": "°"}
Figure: {"value": 0, "unit": "°"}
